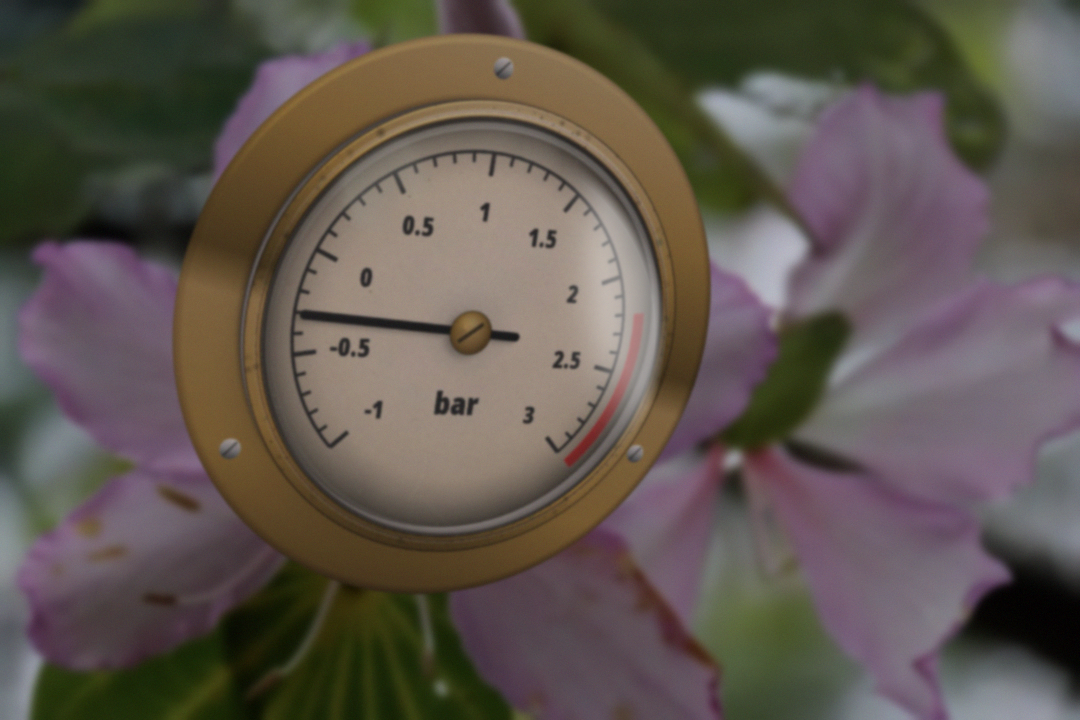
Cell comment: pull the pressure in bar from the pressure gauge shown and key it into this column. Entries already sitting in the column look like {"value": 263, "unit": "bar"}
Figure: {"value": -0.3, "unit": "bar"}
